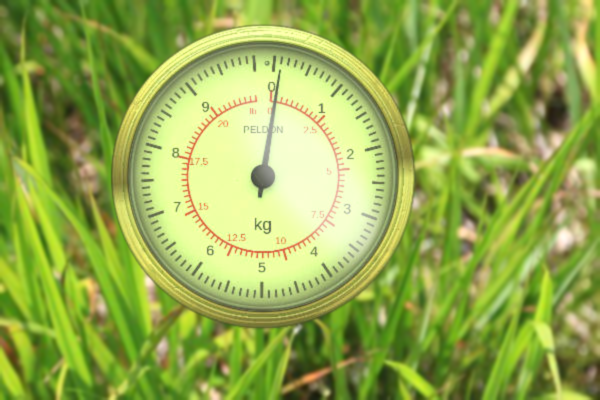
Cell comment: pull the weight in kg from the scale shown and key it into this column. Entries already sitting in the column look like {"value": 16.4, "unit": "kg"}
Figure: {"value": 0.1, "unit": "kg"}
